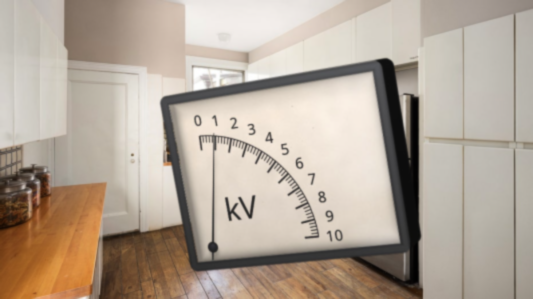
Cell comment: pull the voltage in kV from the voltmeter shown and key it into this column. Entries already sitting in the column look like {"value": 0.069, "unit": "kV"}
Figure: {"value": 1, "unit": "kV"}
